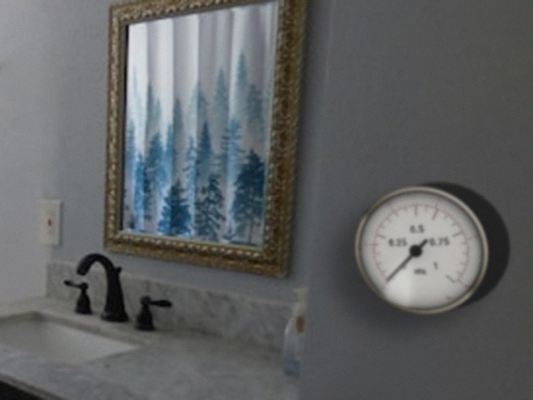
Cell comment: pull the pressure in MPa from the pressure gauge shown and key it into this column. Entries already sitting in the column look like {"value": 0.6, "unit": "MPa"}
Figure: {"value": 0, "unit": "MPa"}
